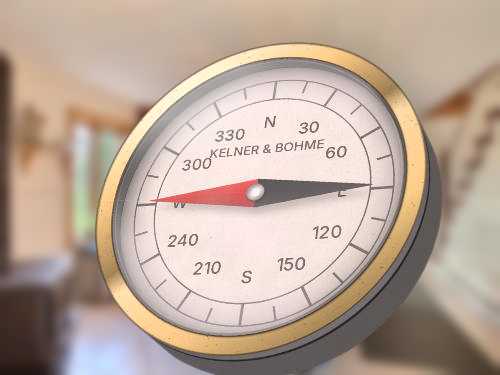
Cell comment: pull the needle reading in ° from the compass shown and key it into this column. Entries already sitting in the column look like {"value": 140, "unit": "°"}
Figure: {"value": 270, "unit": "°"}
